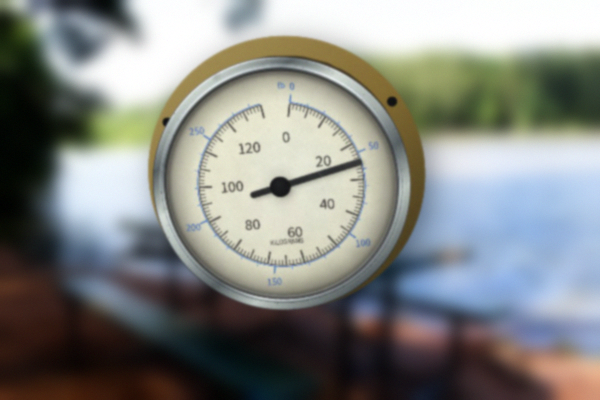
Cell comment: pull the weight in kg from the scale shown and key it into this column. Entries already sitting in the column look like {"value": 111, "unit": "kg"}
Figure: {"value": 25, "unit": "kg"}
